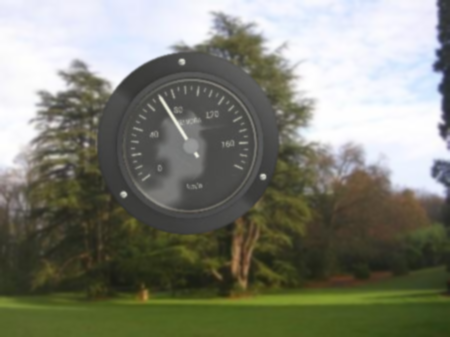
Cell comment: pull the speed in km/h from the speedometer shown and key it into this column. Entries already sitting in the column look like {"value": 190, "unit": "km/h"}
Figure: {"value": 70, "unit": "km/h"}
